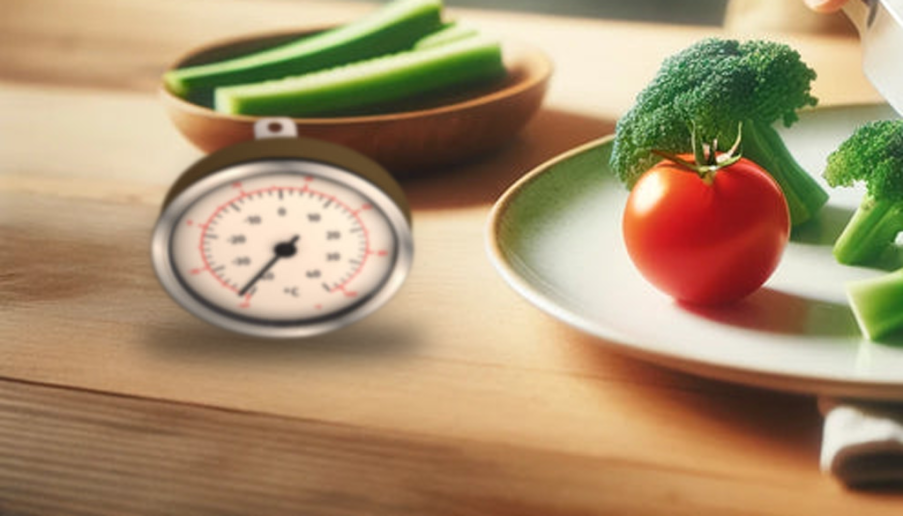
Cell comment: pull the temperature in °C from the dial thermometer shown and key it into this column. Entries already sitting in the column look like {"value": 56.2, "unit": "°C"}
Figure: {"value": -38, "unit": "°C"}
